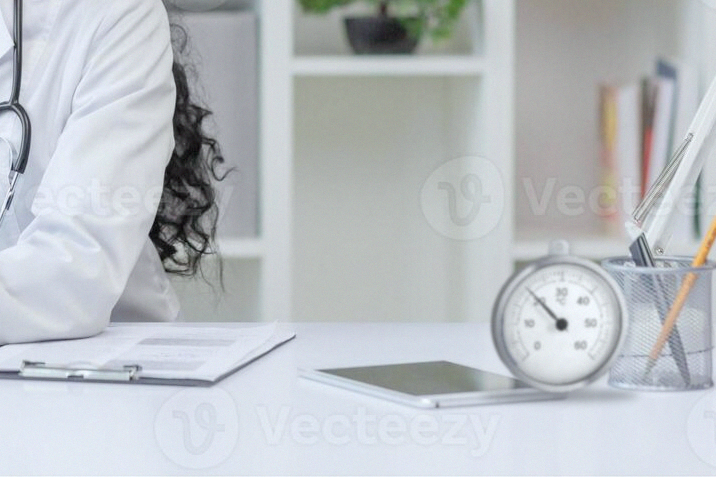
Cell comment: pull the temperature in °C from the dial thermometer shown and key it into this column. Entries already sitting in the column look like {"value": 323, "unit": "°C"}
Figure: {"value": 20, "unit": "°C"}
